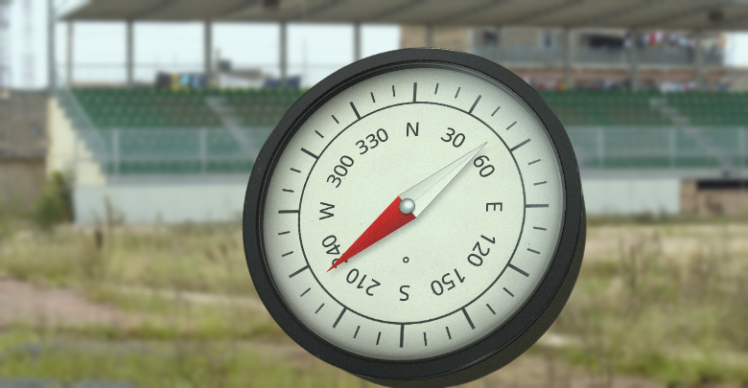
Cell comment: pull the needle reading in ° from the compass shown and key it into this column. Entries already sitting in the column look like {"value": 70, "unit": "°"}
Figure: {"value": 230, "unit": "°"}
